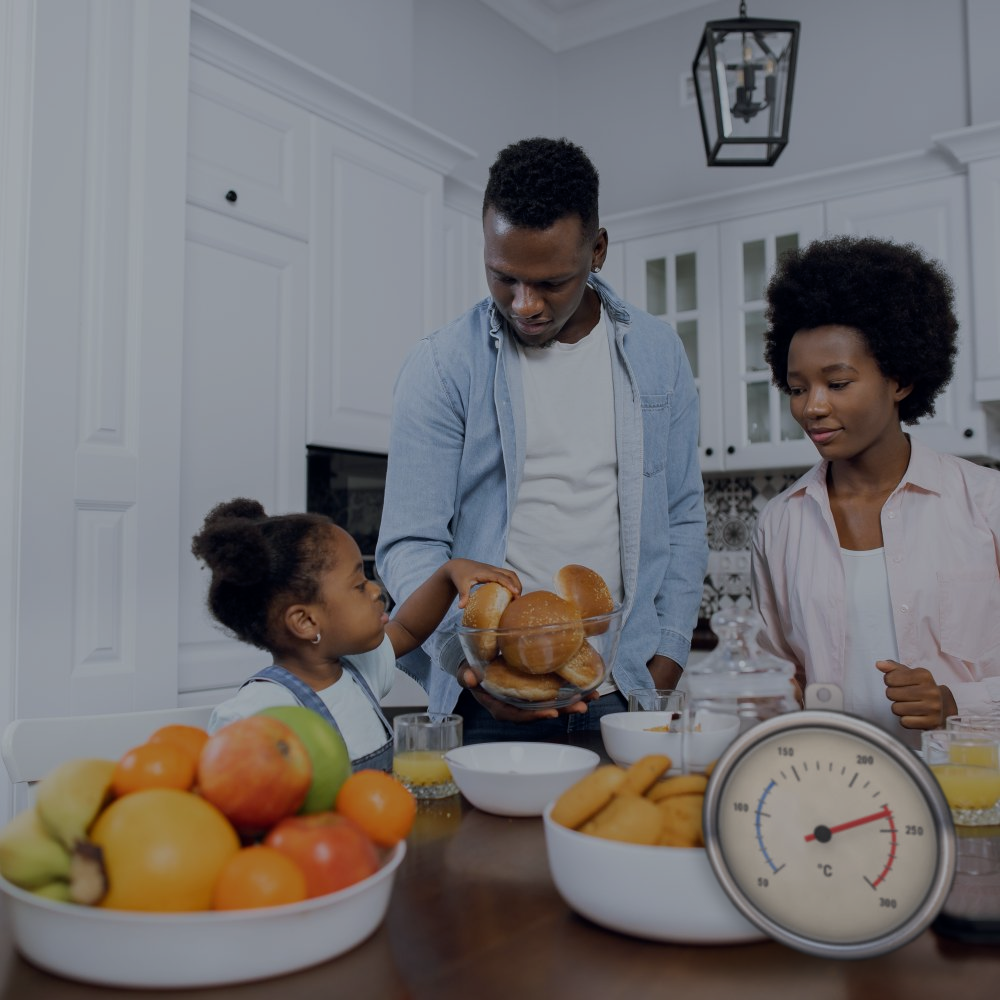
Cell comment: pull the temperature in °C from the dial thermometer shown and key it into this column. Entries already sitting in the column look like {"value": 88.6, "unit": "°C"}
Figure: {"value": 235, "unit": "°C"}
